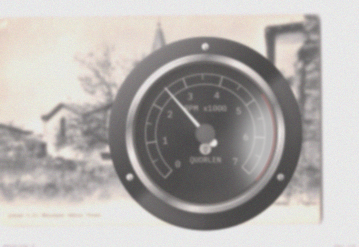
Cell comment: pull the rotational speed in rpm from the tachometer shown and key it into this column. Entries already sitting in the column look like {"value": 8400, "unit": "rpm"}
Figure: {"value": 2500, "unit": "rpm"}
